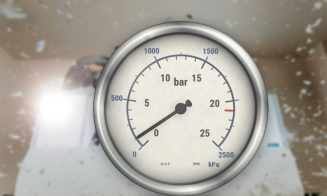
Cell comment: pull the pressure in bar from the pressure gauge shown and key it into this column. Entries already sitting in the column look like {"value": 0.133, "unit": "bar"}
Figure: {"value": 1, "unit": "bar"}
